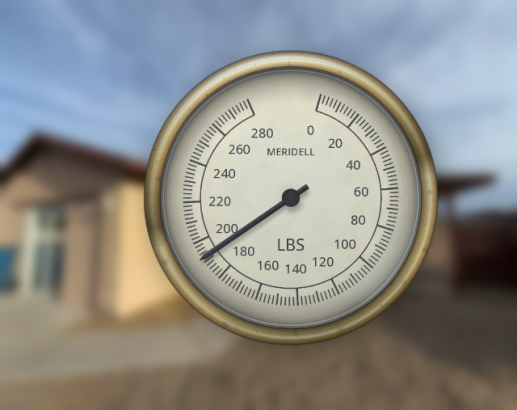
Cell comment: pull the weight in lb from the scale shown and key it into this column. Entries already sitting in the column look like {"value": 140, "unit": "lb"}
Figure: {"value": 192, "unit": "lb"}
